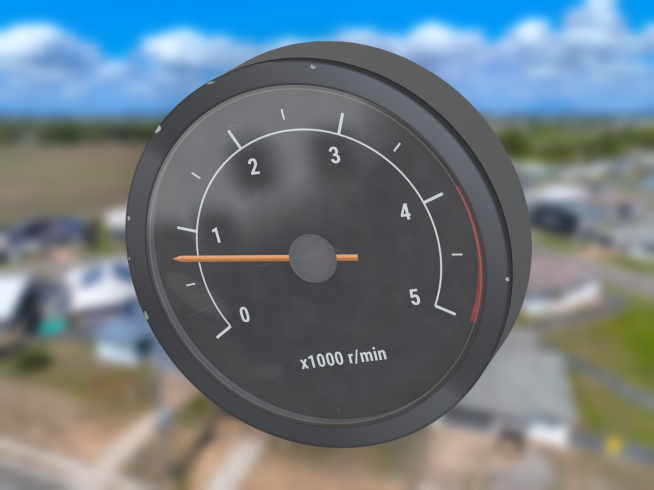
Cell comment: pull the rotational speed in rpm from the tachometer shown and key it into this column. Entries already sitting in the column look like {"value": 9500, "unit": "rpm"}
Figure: {"value": 750, "unit": "rpm"}
